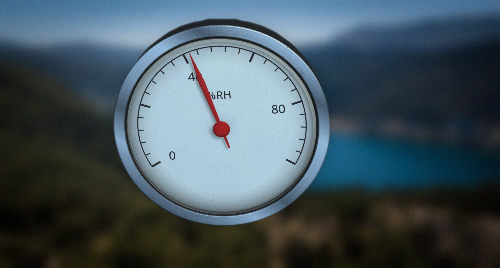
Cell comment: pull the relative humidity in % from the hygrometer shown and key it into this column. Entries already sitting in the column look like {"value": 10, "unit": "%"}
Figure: {"value": 42, "unit": "%"}
